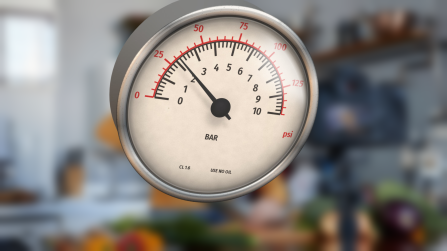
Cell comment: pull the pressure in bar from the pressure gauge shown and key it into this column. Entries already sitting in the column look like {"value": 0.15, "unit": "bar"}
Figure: {"value": 2.2, "unit": "bar"}
